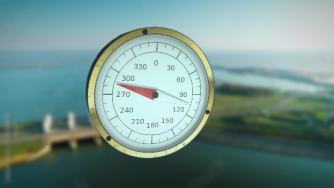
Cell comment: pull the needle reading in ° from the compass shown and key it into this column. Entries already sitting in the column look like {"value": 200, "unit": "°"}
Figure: {"value": 285, "unit": "°"}
